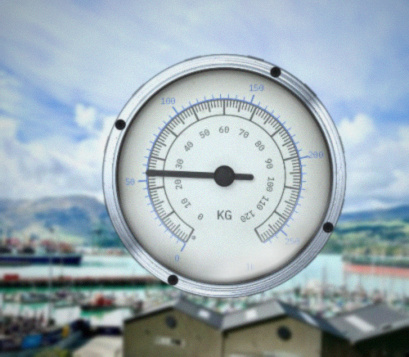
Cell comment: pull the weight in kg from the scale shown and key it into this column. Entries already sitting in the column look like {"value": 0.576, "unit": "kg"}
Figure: {"value": 25, "unit": "kg"}
